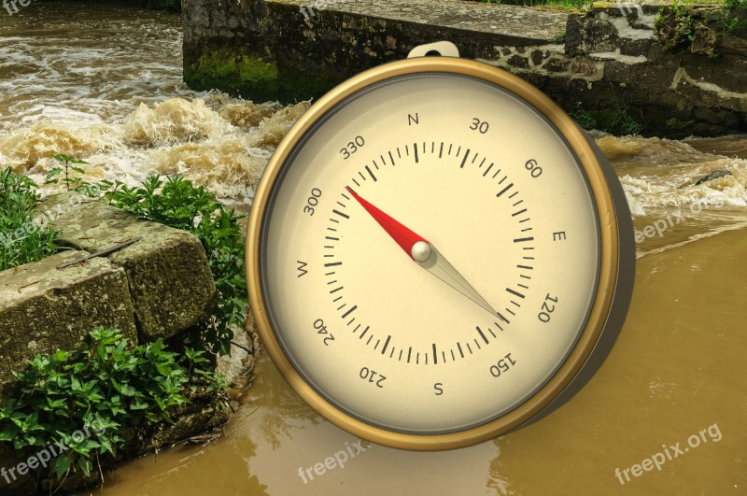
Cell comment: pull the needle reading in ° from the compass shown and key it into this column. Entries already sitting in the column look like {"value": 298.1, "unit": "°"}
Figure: {"value": 315, "unit": "°"}
